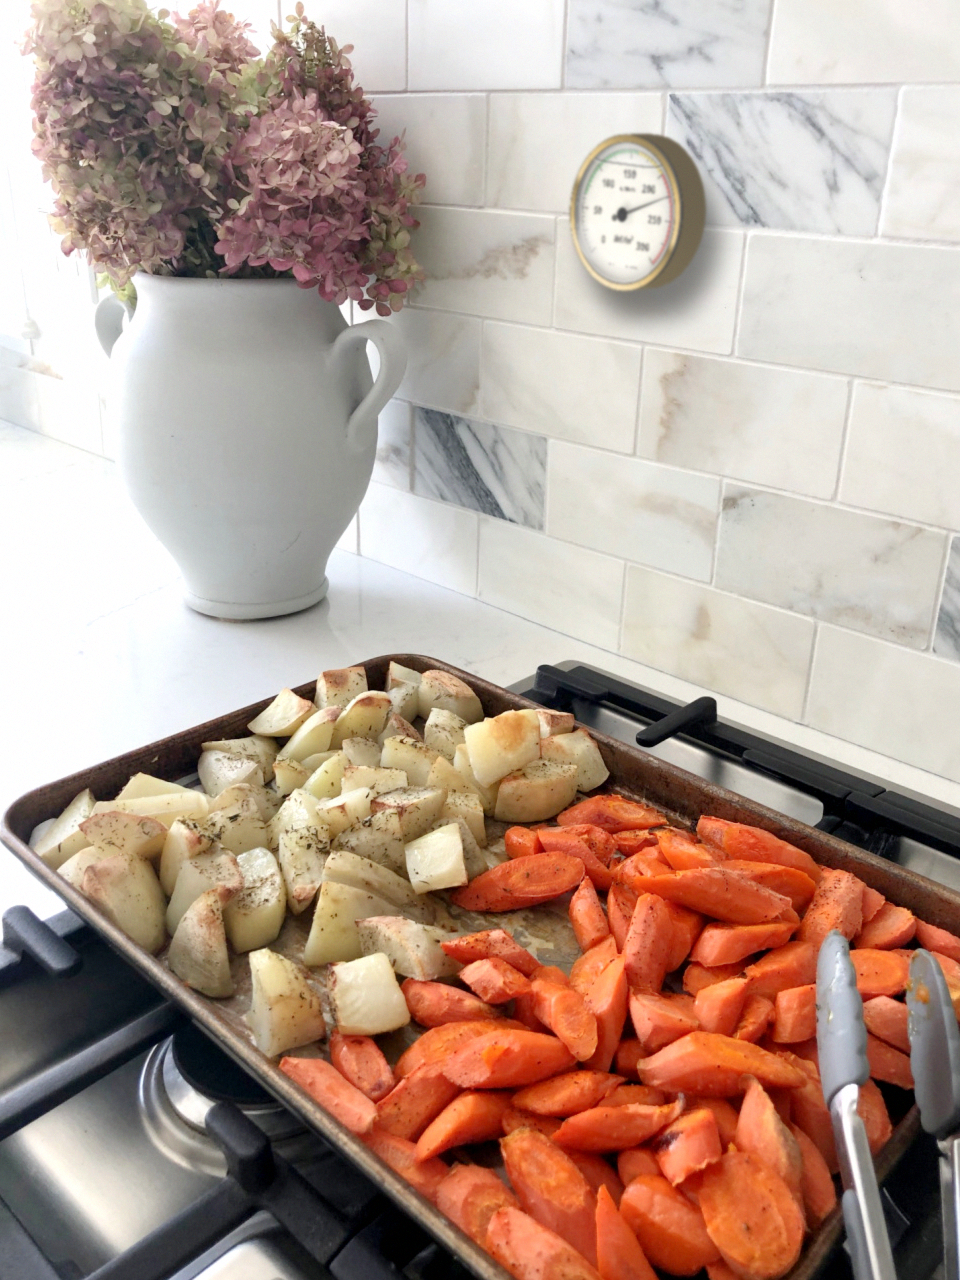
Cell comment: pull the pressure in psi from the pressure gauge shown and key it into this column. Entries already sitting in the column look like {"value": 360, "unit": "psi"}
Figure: {"value": 225, "unit": "psi"}
